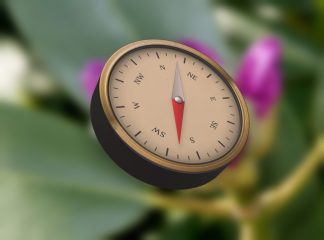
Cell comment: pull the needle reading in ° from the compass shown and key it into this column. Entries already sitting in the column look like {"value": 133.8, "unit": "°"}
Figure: {"value": 200, "unit": "°"}
